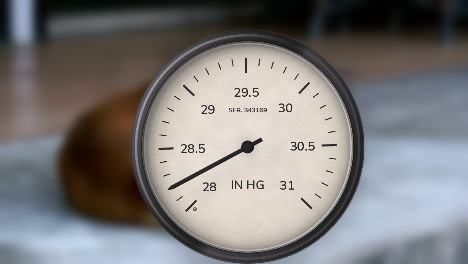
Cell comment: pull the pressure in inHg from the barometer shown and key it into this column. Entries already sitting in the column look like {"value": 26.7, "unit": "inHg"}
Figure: {"value": 28.2, "unit": "inHg"}
